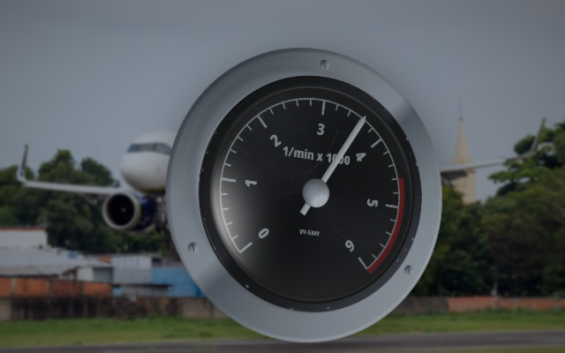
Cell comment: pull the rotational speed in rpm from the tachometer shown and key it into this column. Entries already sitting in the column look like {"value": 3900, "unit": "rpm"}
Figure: {"value": 3600, "unit": "rpm"}
